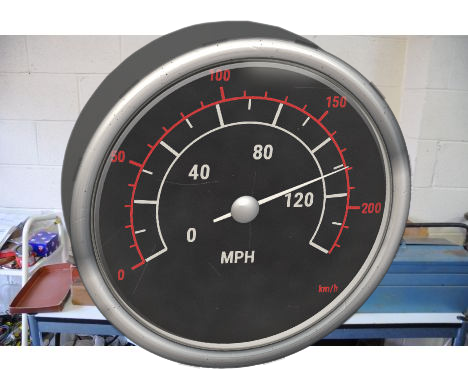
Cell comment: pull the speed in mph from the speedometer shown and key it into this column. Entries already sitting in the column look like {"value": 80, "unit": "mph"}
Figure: {"value": 110, "unit": "mph"}
